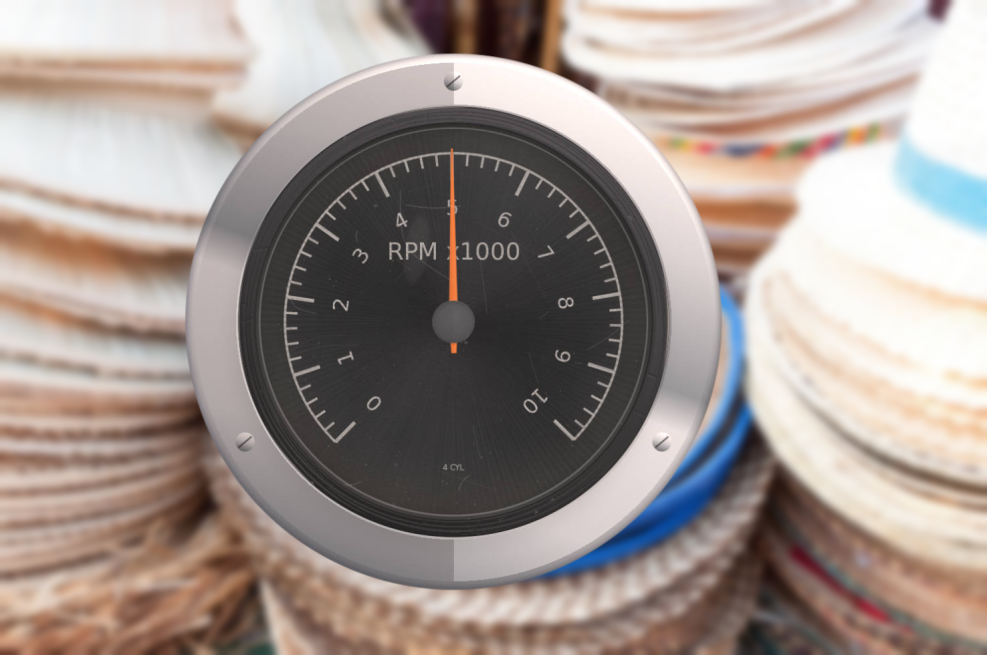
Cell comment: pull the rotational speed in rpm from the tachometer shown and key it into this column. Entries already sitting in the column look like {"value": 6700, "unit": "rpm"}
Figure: {"value": 5000, "unit": "rpm"}
